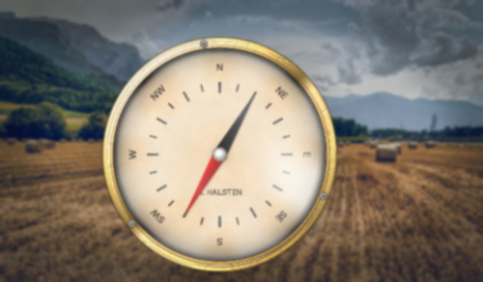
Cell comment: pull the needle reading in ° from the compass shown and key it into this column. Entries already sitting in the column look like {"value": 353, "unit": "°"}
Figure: {"value": 210, "unit": "°"}
